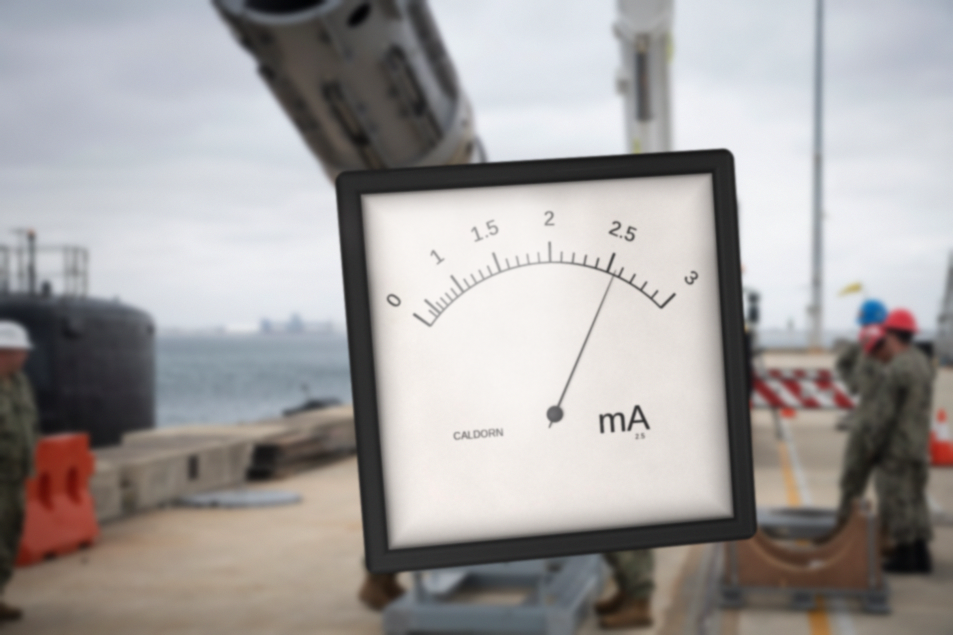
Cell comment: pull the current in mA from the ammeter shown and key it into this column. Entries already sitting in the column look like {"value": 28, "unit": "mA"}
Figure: {"value": 2.55, "unit": "mA"}
